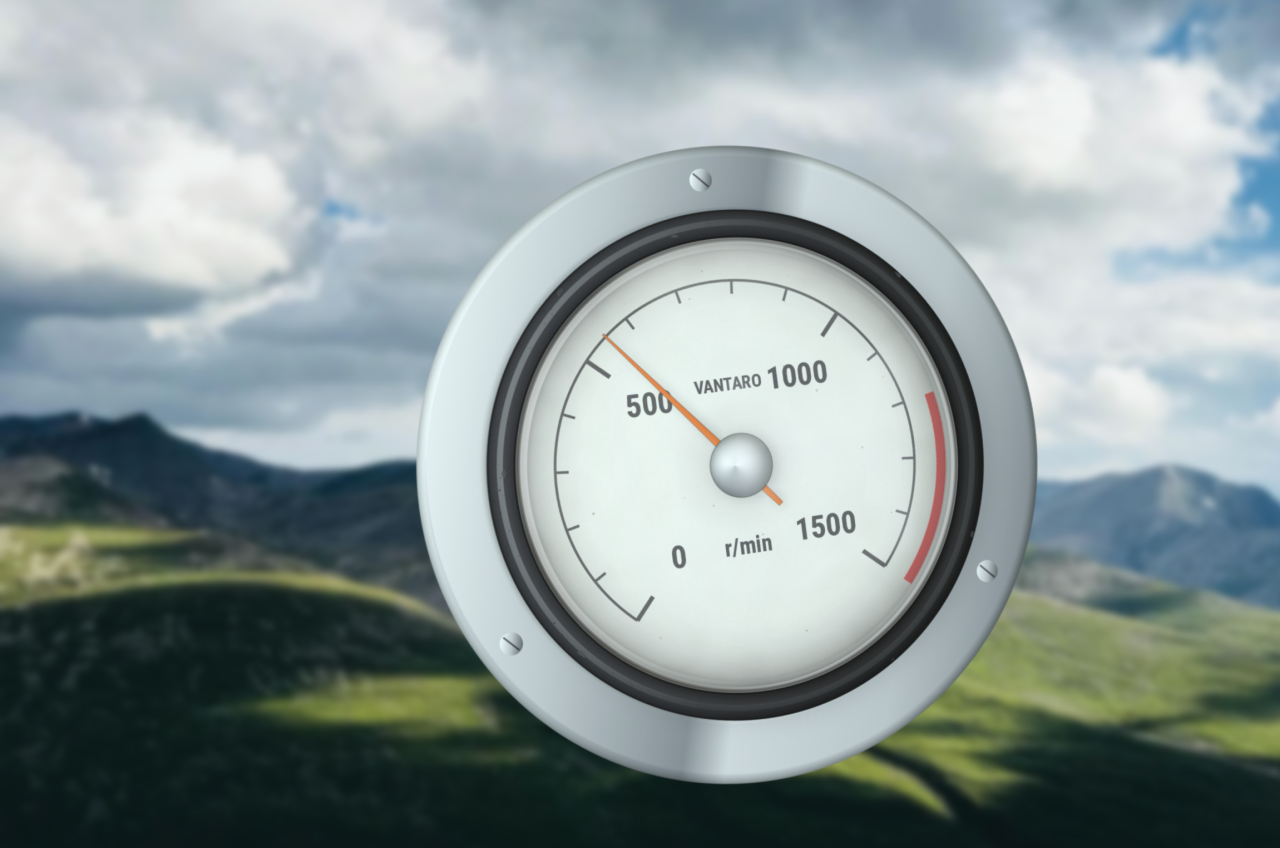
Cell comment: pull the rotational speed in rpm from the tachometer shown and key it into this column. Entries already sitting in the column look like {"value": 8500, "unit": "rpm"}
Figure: {"value": 550, "unit": "rpm"}
